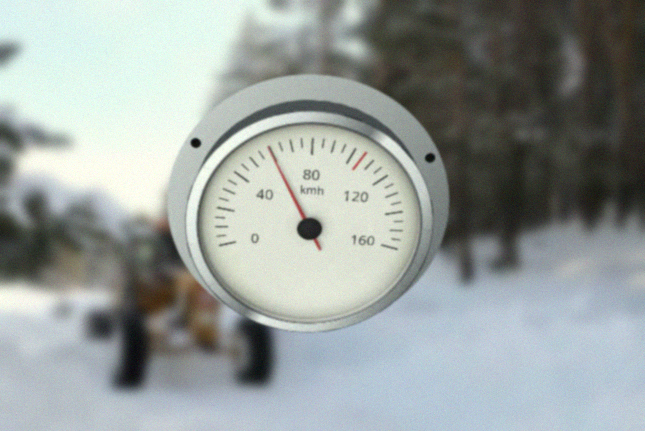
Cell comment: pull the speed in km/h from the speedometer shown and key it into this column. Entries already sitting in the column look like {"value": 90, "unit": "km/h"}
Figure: {"value": 60, "unit": "km/h"}
